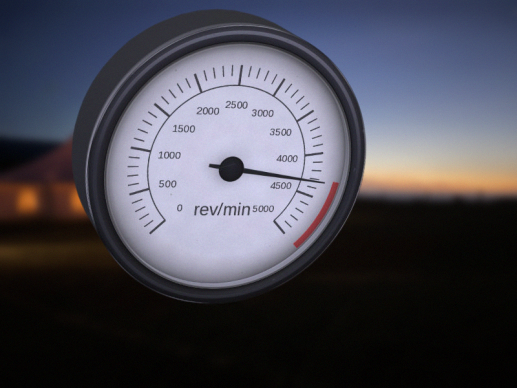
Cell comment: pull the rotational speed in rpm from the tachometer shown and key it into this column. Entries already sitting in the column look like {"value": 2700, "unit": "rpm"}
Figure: {"value": 4300, "unit": "rpm"}
